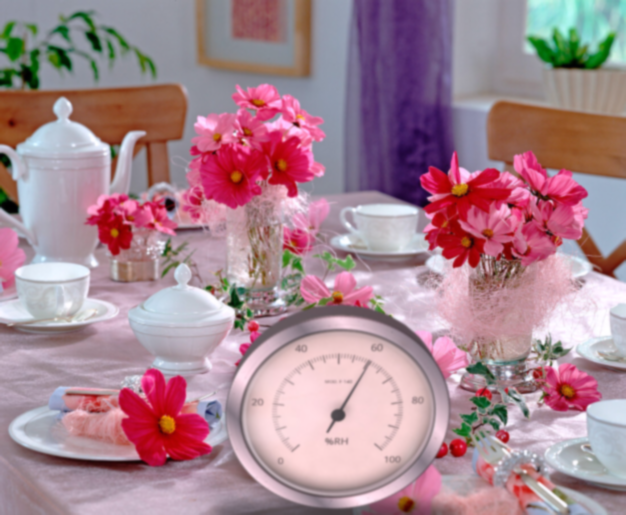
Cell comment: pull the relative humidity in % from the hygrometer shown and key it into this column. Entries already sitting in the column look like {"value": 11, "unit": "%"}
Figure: {"value": 60, "unit": "%"}
